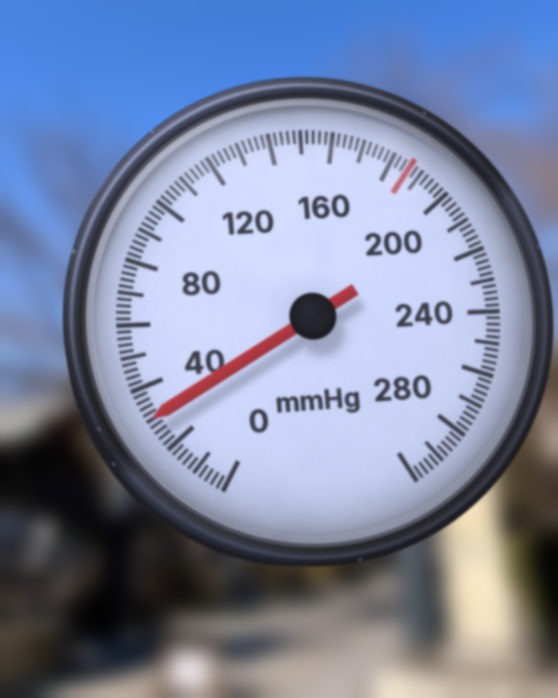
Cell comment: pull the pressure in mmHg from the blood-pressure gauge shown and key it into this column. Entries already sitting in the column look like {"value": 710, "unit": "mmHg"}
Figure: {"value": 30, "unit": "mmHg"}
